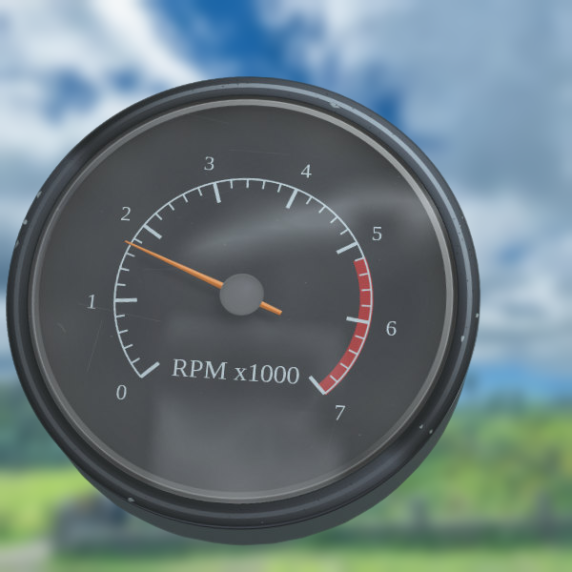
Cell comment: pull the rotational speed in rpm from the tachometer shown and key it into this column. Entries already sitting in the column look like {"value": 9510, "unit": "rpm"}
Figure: {"value": 1700, "unit": "rpm"}
